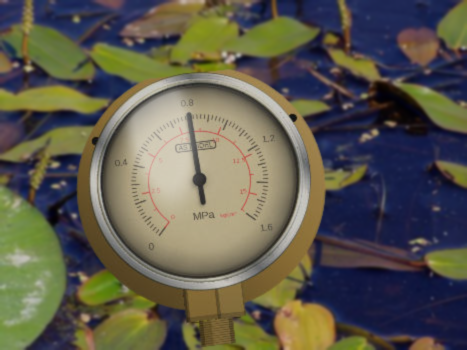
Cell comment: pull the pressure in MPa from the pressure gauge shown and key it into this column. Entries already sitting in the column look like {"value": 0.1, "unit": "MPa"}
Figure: {"value": 0.8, "unit": "MPa"}
